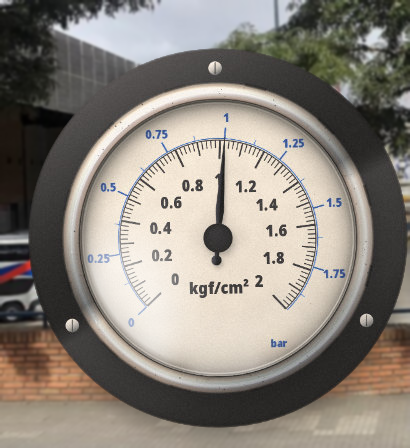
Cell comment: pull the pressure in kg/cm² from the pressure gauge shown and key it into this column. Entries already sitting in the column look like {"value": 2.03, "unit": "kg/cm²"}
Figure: {"value": 1.02, "unit": "kg/cm²"}
